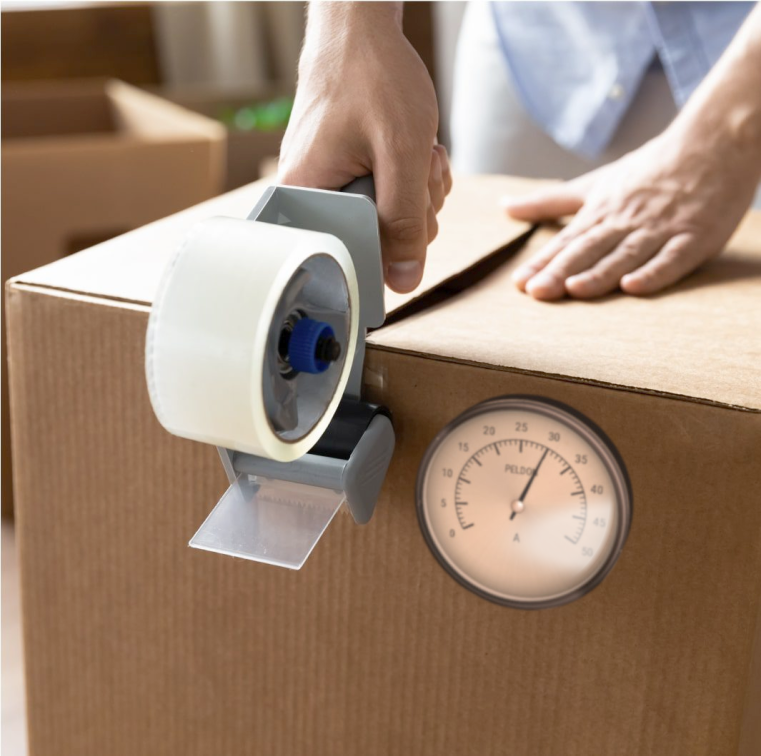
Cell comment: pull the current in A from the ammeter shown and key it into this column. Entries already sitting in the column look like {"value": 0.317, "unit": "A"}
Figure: {"value": 30, "unit": "A"}
